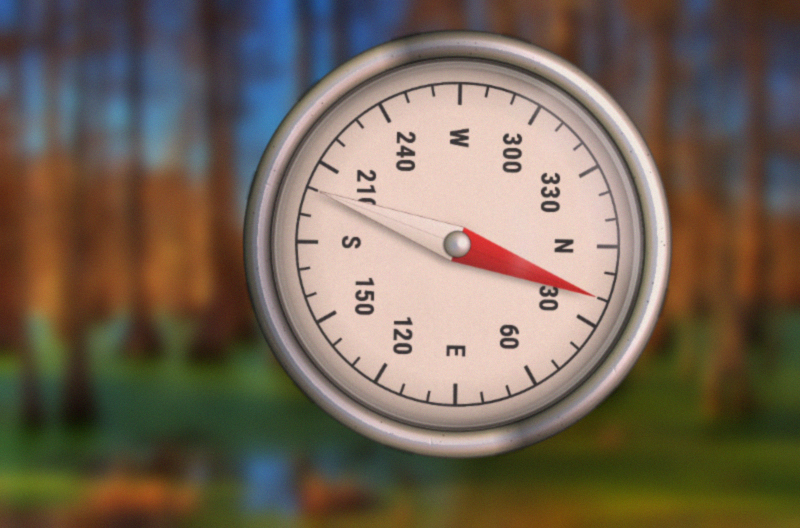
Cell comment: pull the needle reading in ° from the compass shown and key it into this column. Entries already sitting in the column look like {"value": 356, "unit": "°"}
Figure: {"value": 20, "unit": "°"}
